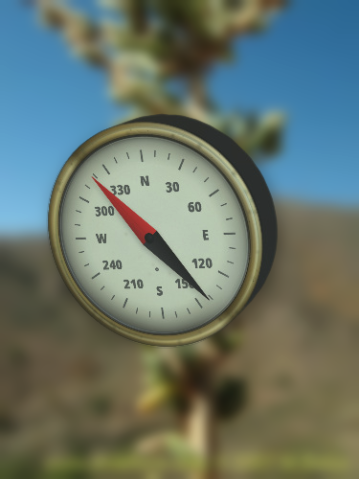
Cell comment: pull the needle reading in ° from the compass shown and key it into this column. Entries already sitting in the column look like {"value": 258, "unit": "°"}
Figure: {"value": 320, "unit": "°"}
